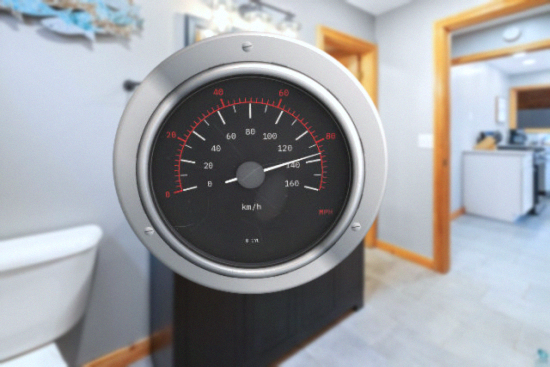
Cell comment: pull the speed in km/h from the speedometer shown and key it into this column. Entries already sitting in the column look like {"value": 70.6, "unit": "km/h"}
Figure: {"value": 135, "unit": "km/h"}
